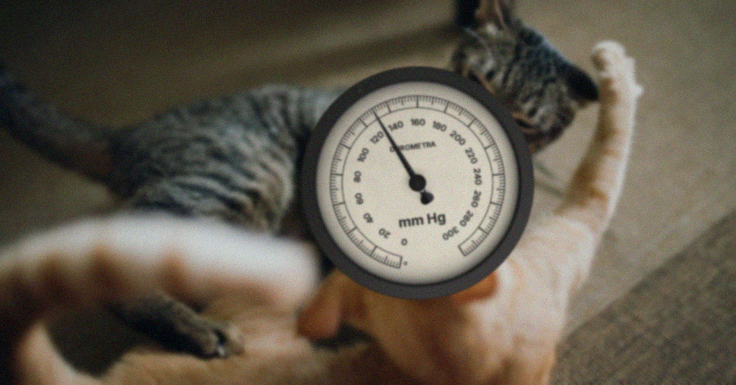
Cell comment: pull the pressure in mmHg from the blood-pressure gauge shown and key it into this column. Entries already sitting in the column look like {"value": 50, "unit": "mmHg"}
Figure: {"value": 130, "unit": "mmHg"}
